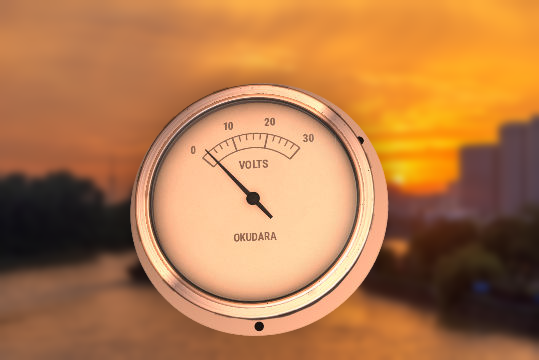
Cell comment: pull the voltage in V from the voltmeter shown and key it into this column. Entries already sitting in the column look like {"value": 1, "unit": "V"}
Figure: {"value": 2, "unit": "V"}
